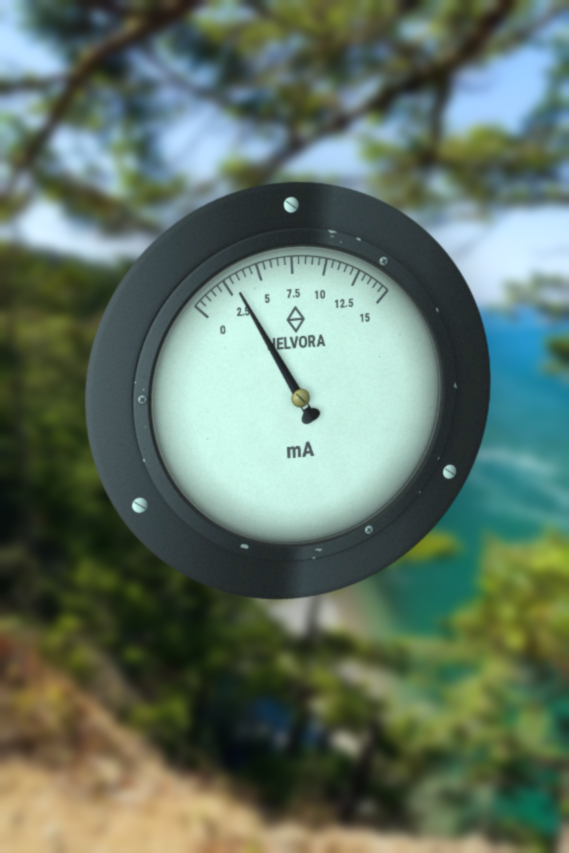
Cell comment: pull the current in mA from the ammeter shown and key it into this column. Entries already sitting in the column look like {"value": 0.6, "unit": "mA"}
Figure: {"value": 3, "unit": "mA"}
